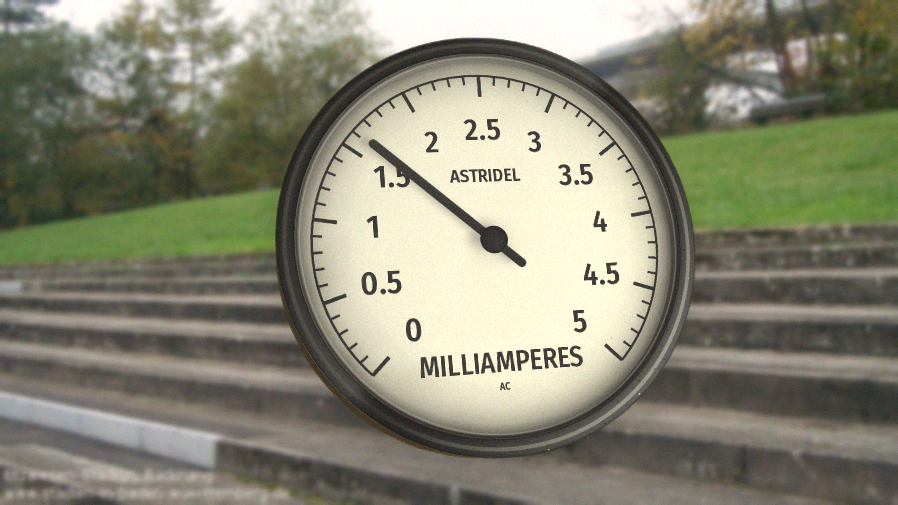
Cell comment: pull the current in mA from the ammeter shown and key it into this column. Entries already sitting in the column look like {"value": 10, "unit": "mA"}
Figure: {"value": 1.6, "unit": "mA"}
